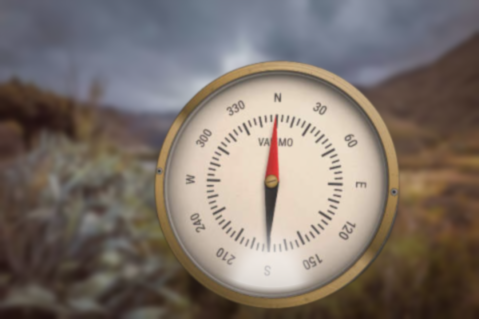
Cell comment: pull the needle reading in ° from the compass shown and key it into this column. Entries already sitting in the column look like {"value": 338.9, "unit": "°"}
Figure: {"value": 0, "unit": "°"}
